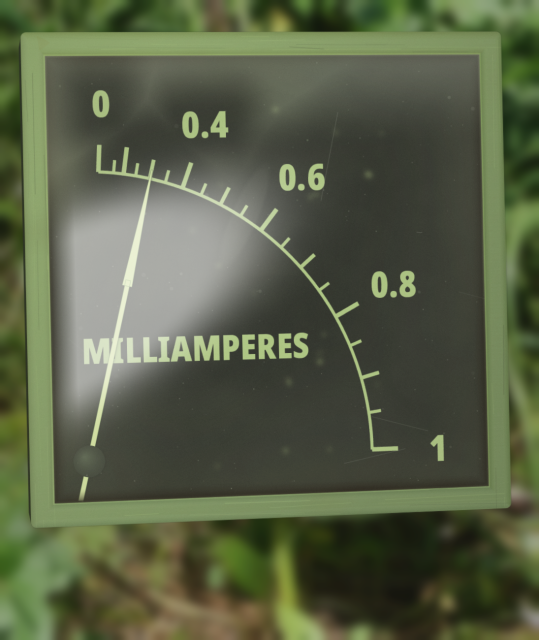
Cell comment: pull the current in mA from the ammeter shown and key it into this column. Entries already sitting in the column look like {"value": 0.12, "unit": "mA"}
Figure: {"value": 0.3, "unit": "mA"}
